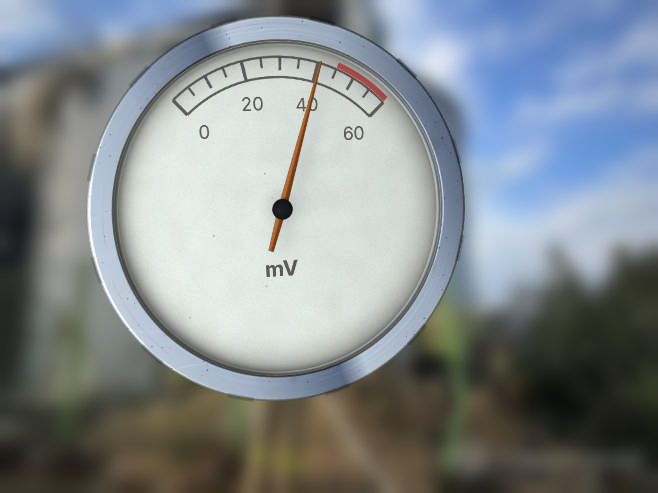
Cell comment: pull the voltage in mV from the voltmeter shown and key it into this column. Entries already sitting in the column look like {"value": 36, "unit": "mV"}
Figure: {"value": 40, "unit": "mV"}
